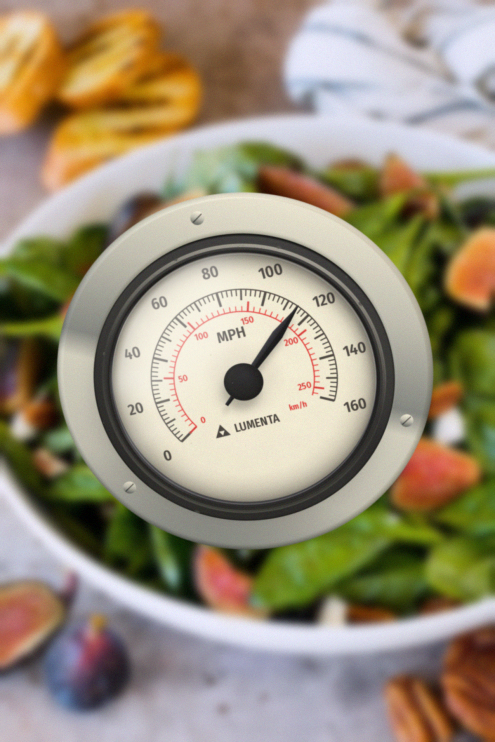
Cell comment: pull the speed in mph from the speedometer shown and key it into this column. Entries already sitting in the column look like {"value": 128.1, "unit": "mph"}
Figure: {"value": 114, "unit": "mph"}
